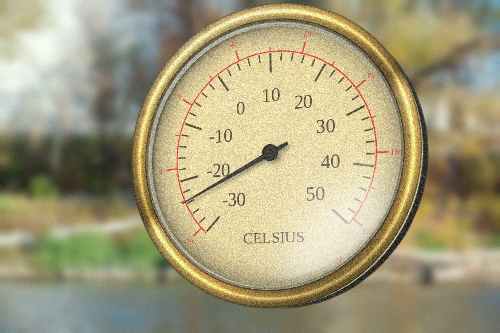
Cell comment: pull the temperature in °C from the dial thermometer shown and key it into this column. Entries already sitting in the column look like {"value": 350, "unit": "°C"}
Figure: {"value": -24, "unit": "°C"}
